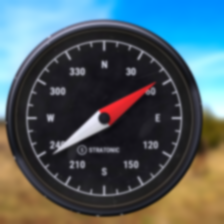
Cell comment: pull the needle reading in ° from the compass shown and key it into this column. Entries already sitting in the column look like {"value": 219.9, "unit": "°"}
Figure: {"value": 55, "unit": "°"}
